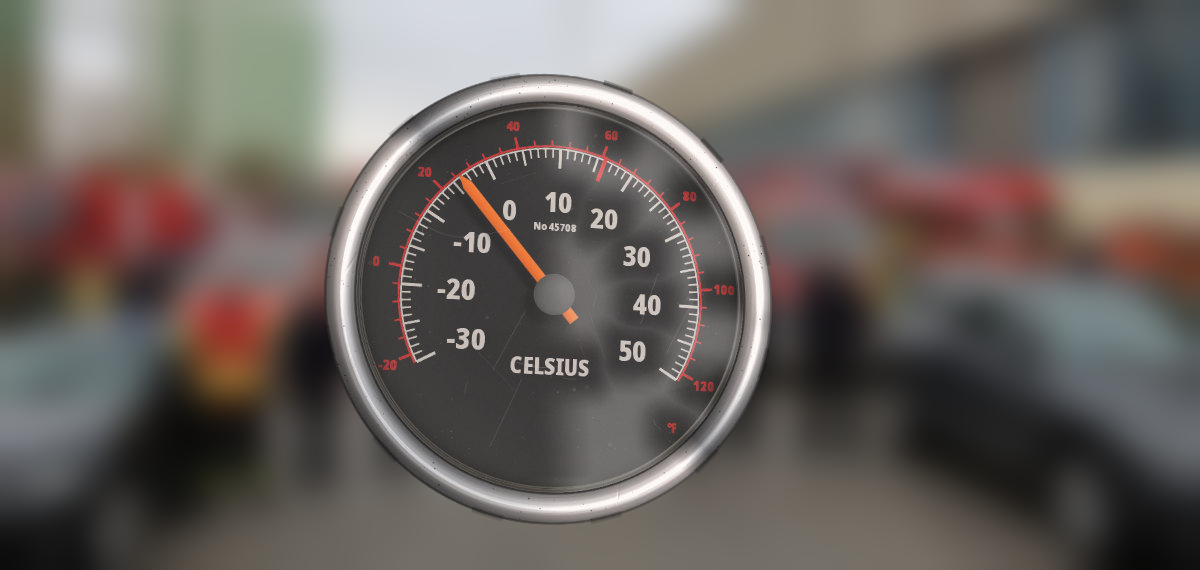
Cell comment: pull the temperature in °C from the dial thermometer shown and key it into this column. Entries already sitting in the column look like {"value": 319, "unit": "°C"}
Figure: {"value": -4, "unit": "°C"}
